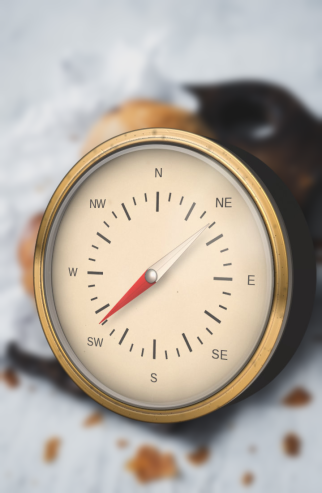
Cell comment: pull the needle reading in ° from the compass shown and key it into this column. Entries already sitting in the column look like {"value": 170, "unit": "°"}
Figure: {"value": 230, "unit": "°"}
